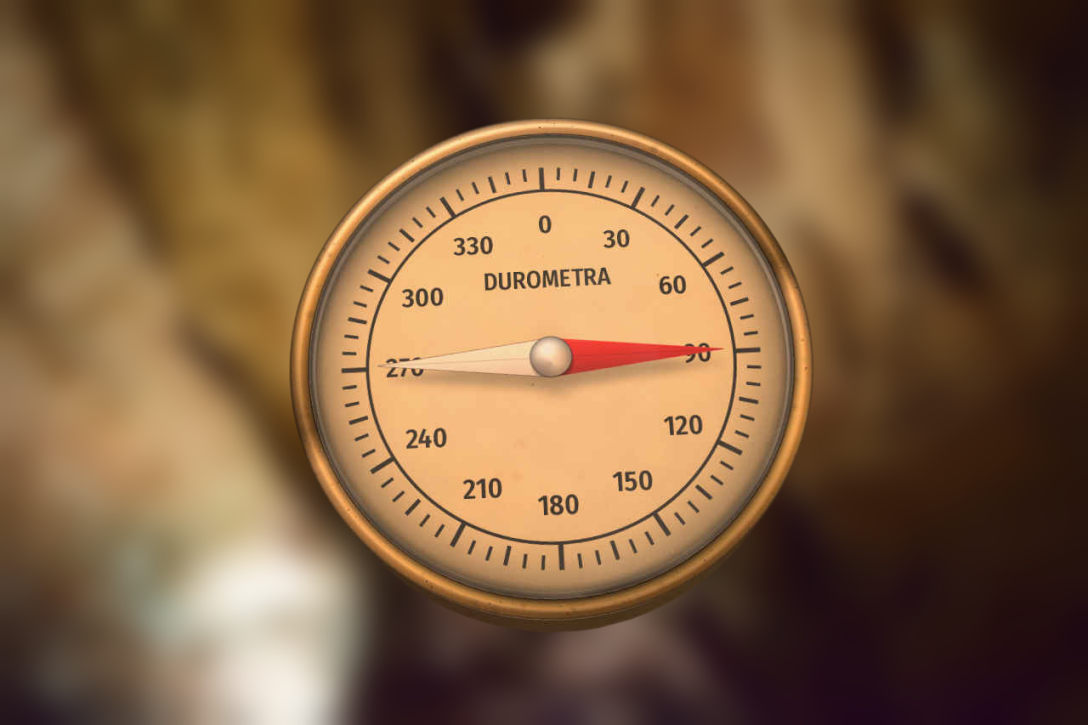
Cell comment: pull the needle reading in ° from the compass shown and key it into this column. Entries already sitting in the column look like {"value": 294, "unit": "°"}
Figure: {"value": 90, "unit": "°"}
